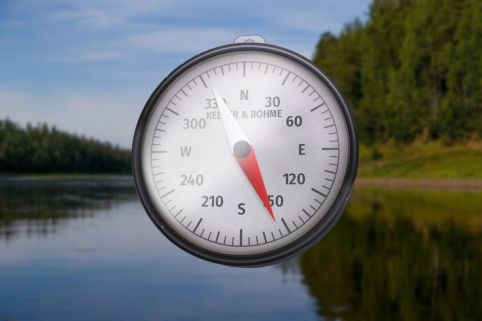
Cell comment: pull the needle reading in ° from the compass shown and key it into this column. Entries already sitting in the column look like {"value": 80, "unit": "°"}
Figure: {"value": 155, "unit": "°"}
